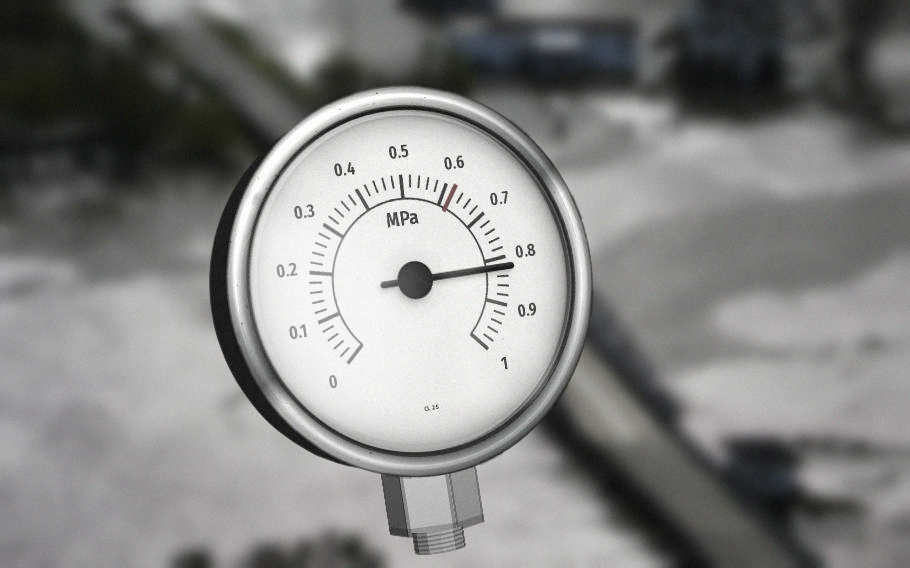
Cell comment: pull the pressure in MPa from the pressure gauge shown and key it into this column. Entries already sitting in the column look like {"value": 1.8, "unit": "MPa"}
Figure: {"value": 0.82, "unit": "MPa"}
